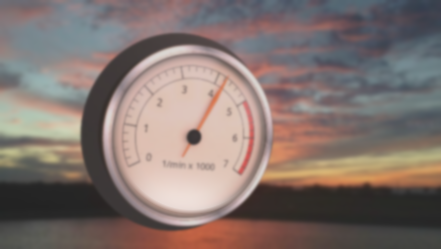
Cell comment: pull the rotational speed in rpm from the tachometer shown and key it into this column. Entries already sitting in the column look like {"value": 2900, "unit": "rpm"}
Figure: {"value": 4200, "unit": "rpm"}
